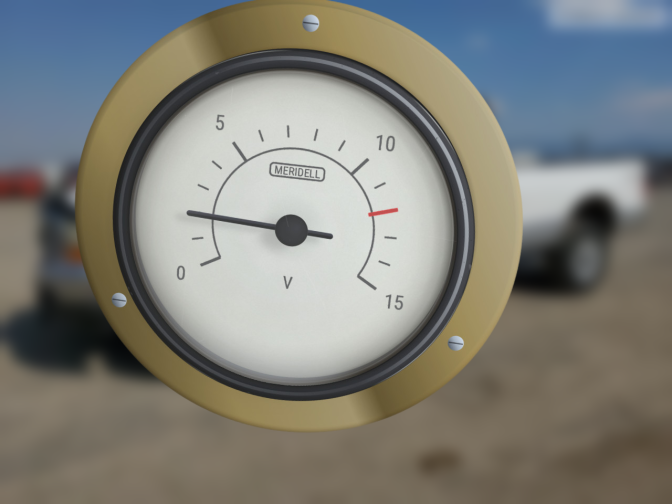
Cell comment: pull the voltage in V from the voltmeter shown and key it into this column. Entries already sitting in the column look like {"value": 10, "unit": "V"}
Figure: {"value": 2, "unit": "V"}
